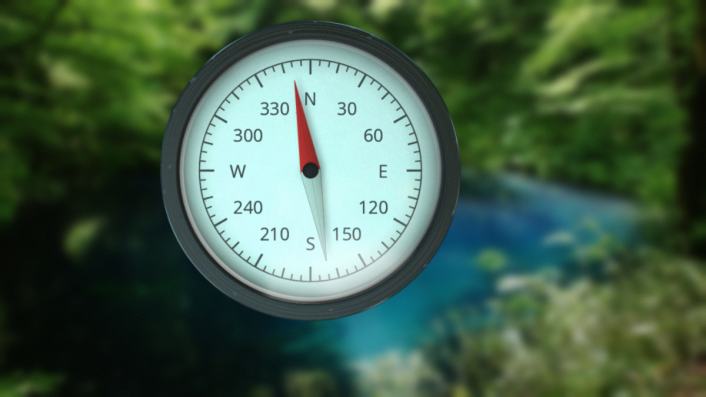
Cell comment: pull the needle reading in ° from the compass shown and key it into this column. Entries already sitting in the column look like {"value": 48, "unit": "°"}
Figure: {"value": 350, "unit": "°"}
